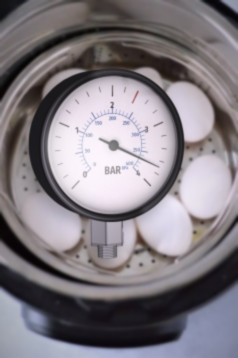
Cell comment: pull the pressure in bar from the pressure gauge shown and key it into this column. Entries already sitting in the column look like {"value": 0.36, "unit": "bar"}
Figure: {"value": 3.7, "unit": "bar"}
